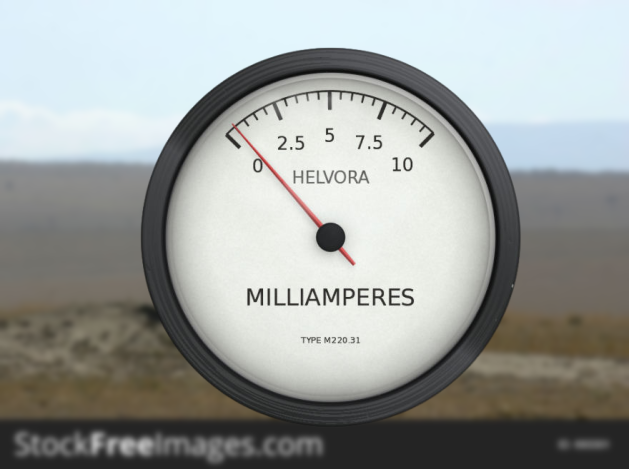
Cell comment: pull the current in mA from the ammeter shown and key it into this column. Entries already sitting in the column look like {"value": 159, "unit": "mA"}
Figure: {"value": 0.5, "unit": "mA"}
